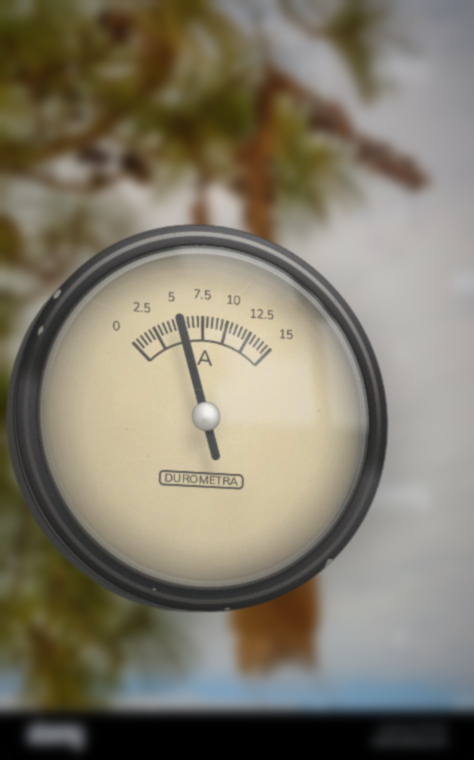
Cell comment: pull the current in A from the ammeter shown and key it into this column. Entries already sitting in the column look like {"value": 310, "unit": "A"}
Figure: {"value": 5, "unit": "A"}
